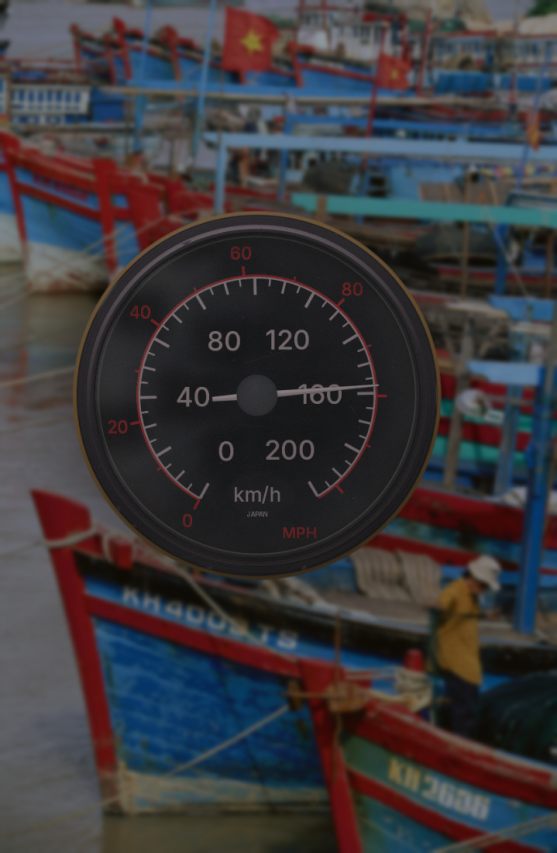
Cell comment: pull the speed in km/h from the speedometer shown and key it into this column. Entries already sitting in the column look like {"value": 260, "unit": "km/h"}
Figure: {"value": 157.5, "unit": "km/h"}
